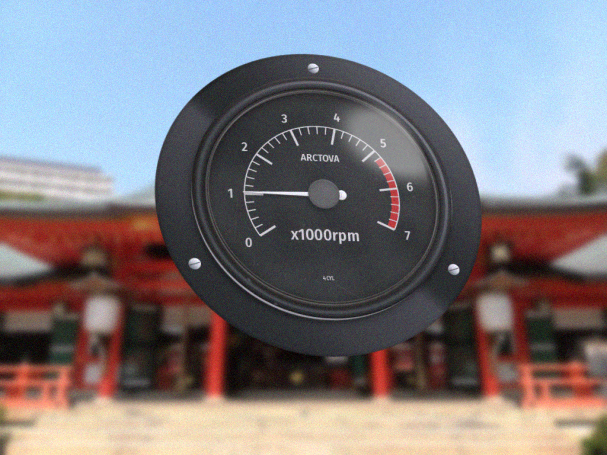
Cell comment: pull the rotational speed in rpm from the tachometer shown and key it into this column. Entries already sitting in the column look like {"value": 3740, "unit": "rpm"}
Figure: {"value": 1000, "unit": "rpm"}
